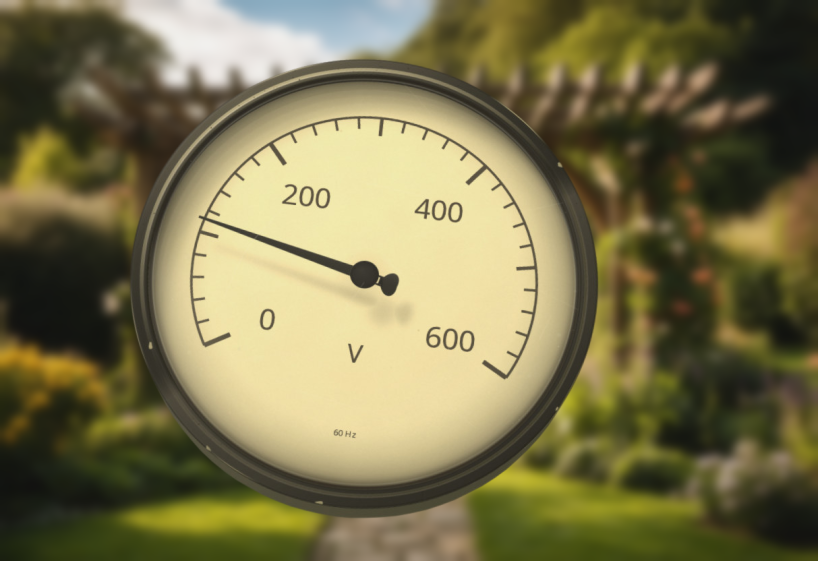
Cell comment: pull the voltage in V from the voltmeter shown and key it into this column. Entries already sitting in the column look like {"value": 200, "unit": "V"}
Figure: {"value": 110, "unit": "V"}
